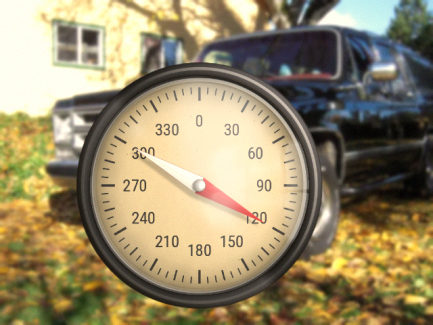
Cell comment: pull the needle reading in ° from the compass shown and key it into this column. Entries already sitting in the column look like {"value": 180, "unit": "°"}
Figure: {"value": 120, "unit": "°"}
